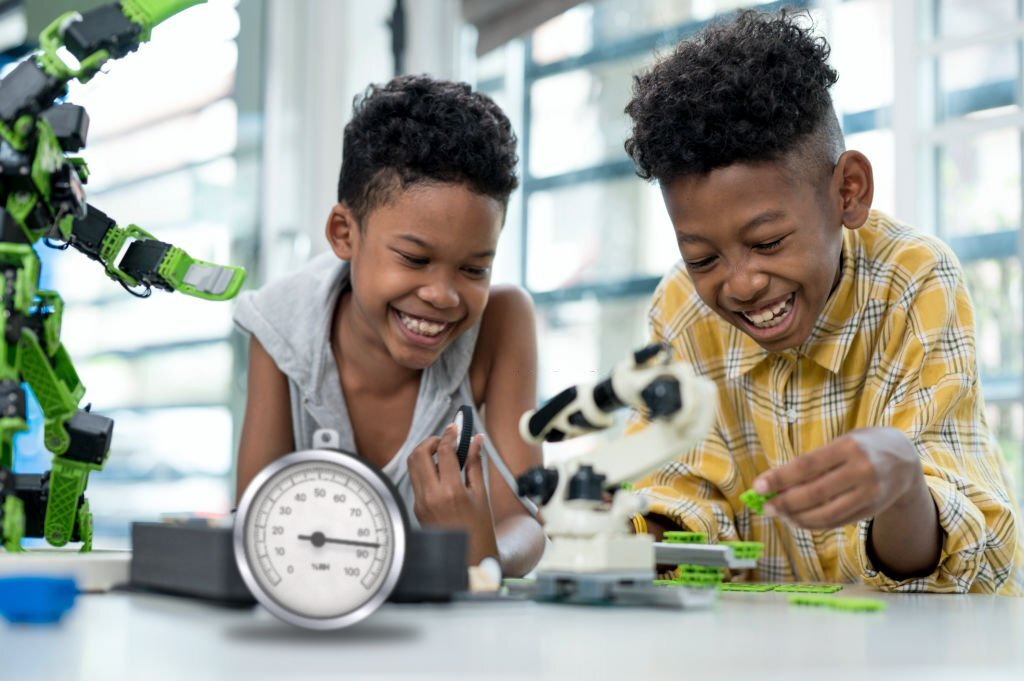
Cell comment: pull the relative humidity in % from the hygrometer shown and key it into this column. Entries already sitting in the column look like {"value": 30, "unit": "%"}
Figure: {"value": 85, "unit": "%"}
